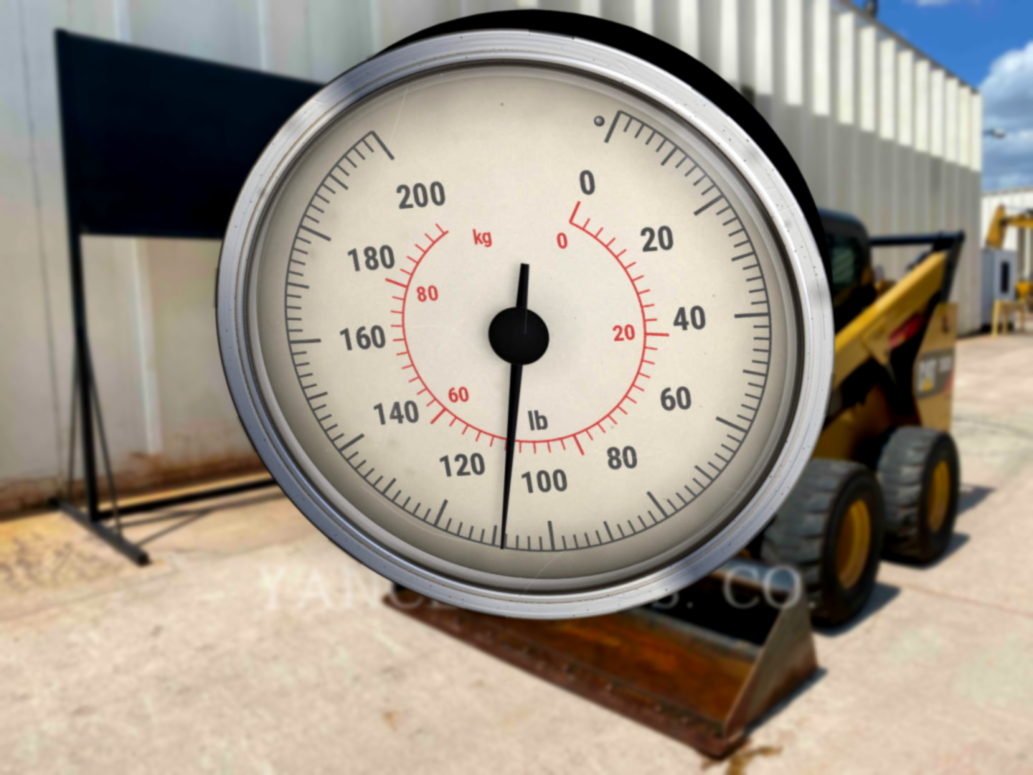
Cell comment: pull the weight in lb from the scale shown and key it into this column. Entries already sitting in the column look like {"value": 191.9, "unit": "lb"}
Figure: {"value": 108, "unit": "lb"}
